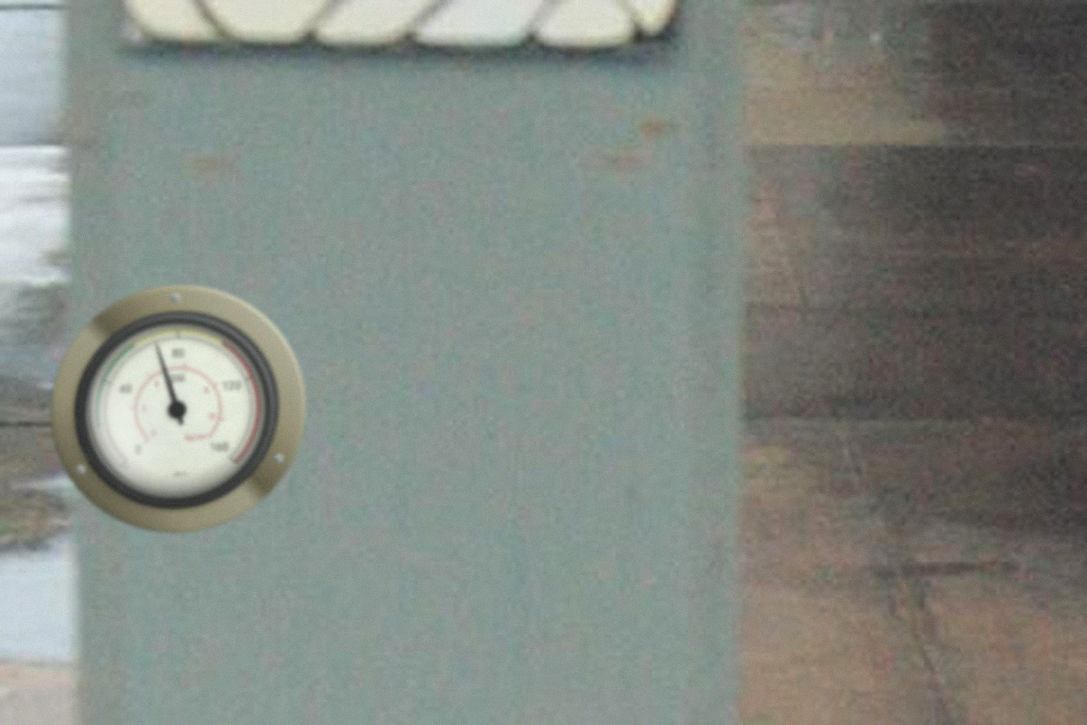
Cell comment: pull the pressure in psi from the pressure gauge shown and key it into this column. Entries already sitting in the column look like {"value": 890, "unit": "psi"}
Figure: {"value": 70, "unit": "psi"}
